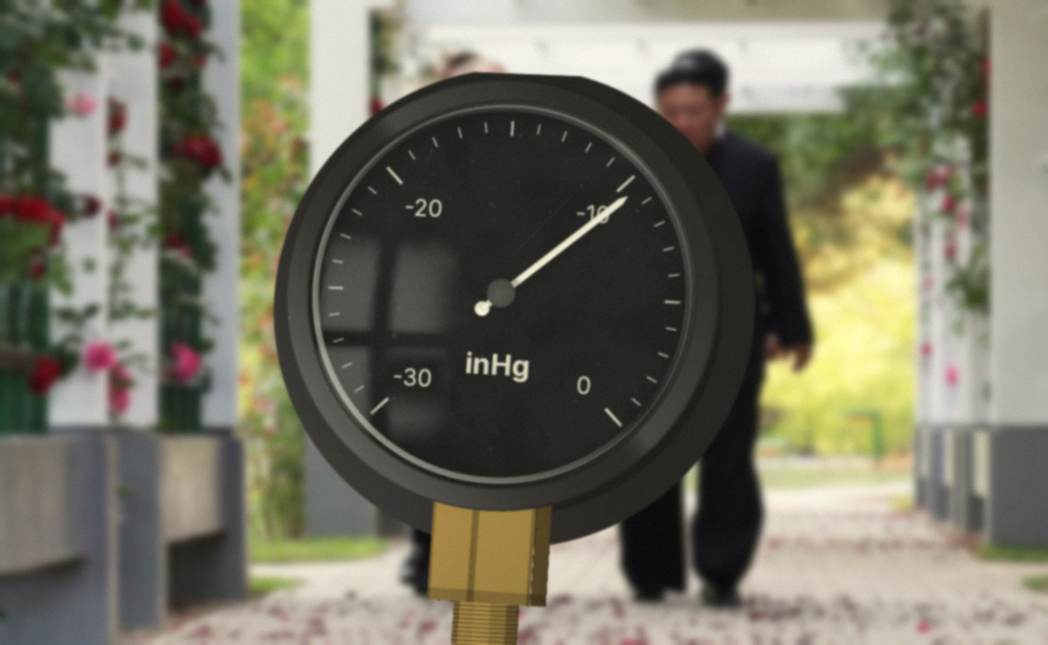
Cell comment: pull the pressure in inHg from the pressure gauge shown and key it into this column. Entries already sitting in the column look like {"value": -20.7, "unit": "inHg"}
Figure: {"value": -9.5, "unit": "inHg"}
